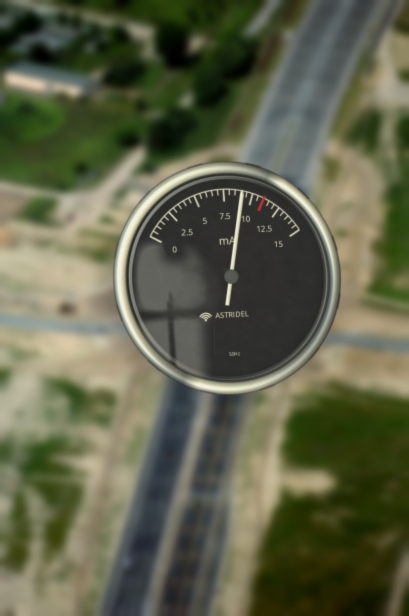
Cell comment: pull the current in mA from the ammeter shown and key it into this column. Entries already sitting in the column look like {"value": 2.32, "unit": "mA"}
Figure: {"value": 9, "unit": "mA"}
